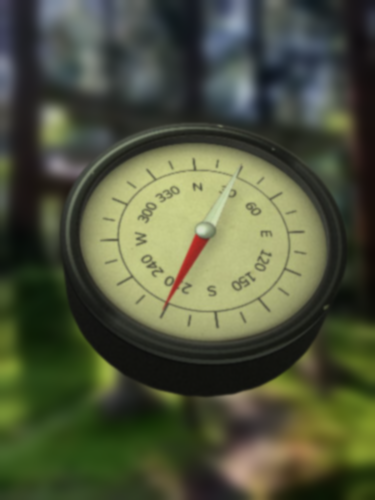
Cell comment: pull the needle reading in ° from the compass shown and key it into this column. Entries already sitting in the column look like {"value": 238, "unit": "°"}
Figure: {"value": 210, "unit": "°"}
